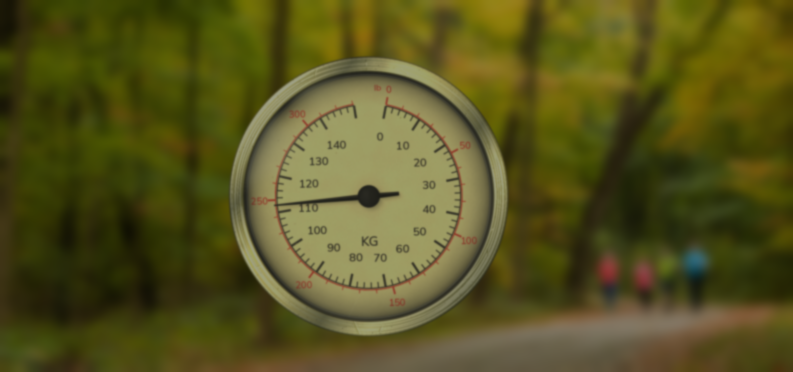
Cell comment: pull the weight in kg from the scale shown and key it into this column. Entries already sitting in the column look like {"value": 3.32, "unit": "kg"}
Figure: {"value": 112, "unit": "kg"}
